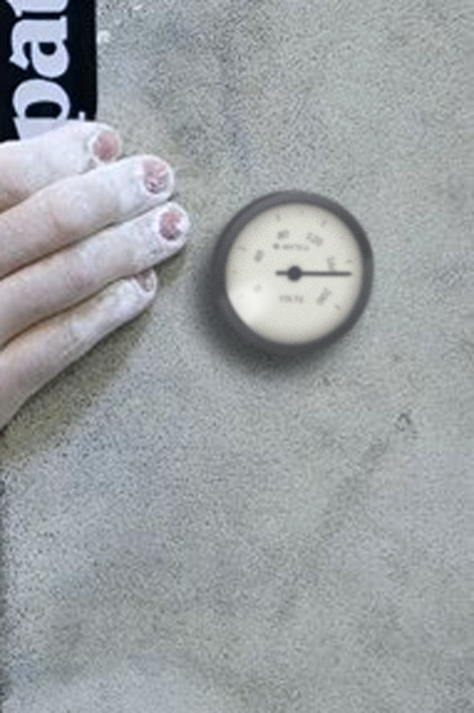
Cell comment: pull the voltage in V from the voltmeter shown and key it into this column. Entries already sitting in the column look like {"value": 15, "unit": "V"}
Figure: {"value": 170, "unit": "V"}
